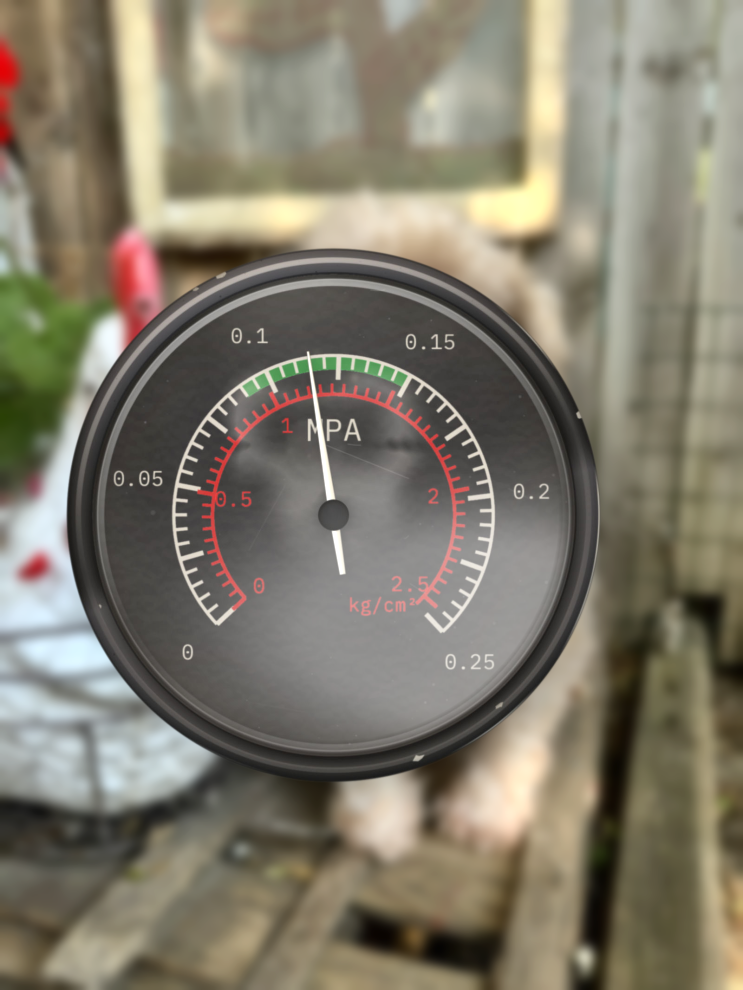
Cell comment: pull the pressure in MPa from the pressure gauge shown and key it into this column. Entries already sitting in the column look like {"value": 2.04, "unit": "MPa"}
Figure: {"value": 0.115, "unit": "MPa"}
